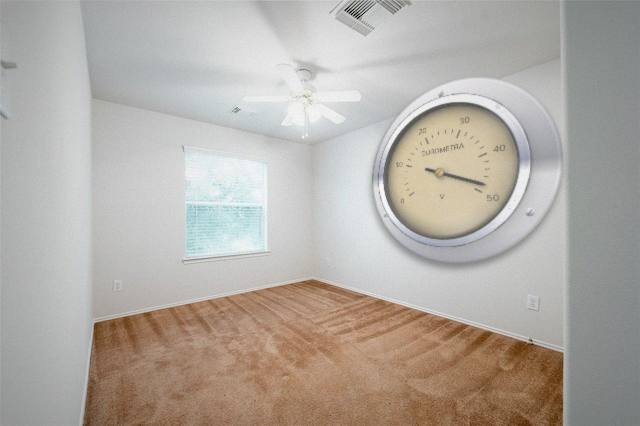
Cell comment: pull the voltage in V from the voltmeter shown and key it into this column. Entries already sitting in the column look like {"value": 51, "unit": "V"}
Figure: {"value": 48, "unit": "V"}
